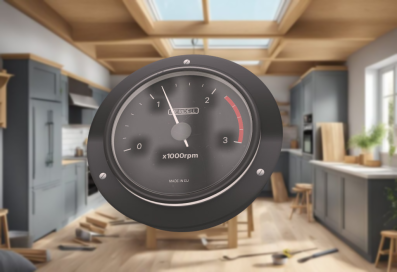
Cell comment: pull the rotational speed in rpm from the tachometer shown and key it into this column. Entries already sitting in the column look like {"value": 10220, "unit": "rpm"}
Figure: {"value": 1200, "unit": "rpm"}
